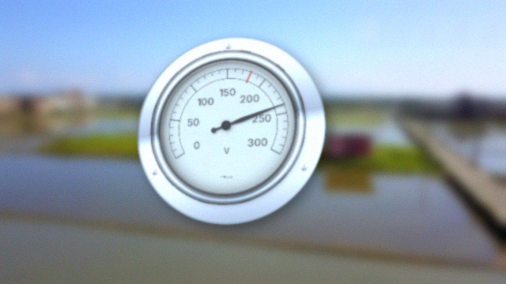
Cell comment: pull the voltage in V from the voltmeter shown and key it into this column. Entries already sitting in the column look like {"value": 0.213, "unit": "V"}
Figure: {"value": 240, "unit": "V"}
